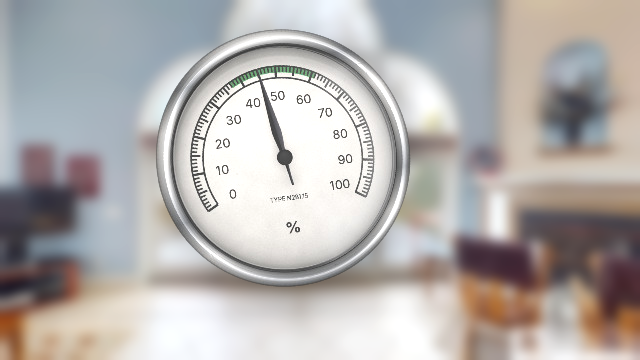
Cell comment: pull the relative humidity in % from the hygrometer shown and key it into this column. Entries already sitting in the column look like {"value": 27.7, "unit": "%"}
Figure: {"value": 45, "unit": "%"}
